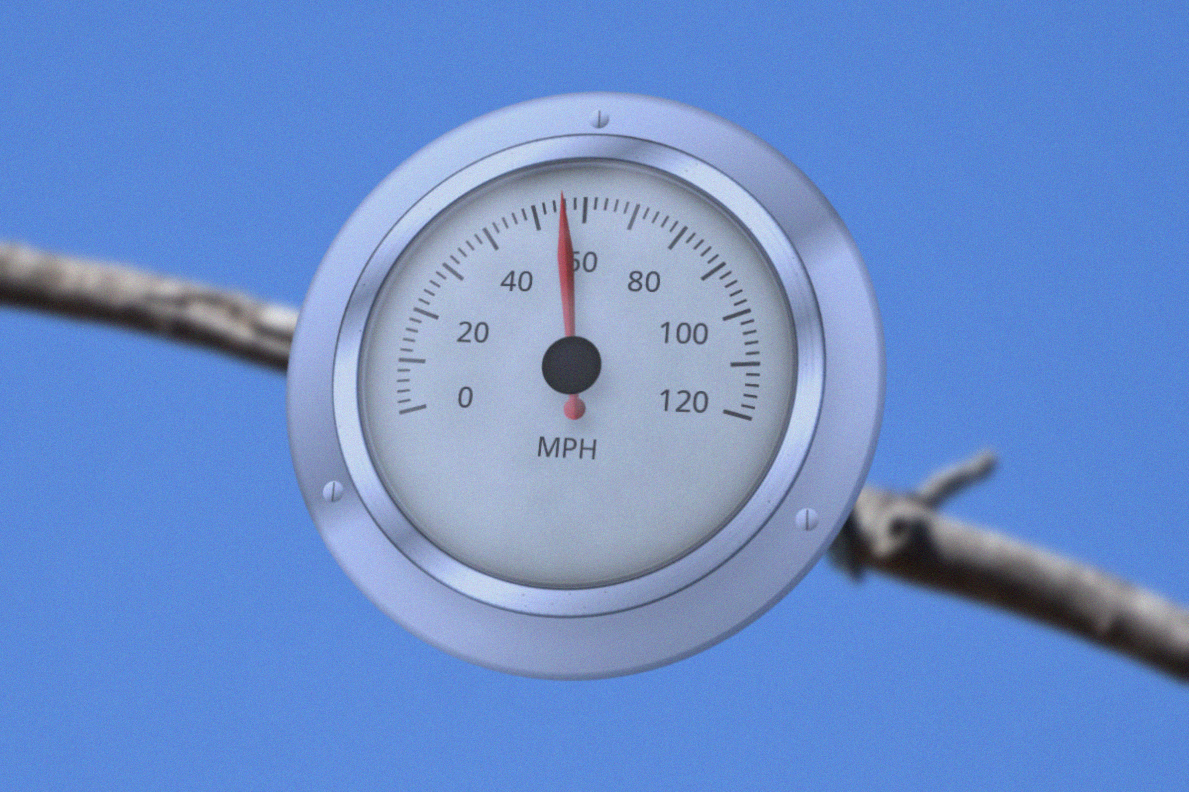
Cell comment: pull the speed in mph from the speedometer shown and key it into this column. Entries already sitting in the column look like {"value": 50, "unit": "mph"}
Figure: {"value": 56, "unit": "mph"}
